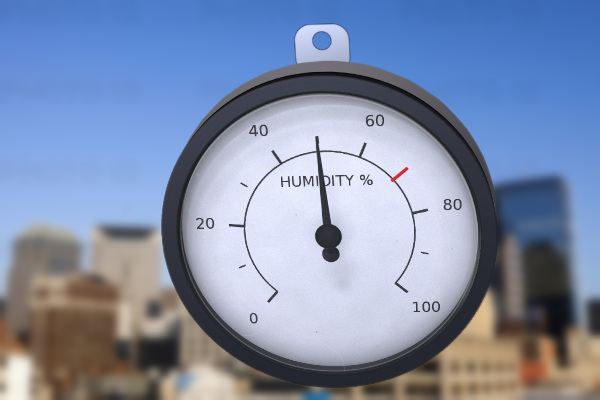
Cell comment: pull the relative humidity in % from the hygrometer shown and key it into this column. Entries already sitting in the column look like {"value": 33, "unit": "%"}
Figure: {"value": 50, "unit": "%"}
